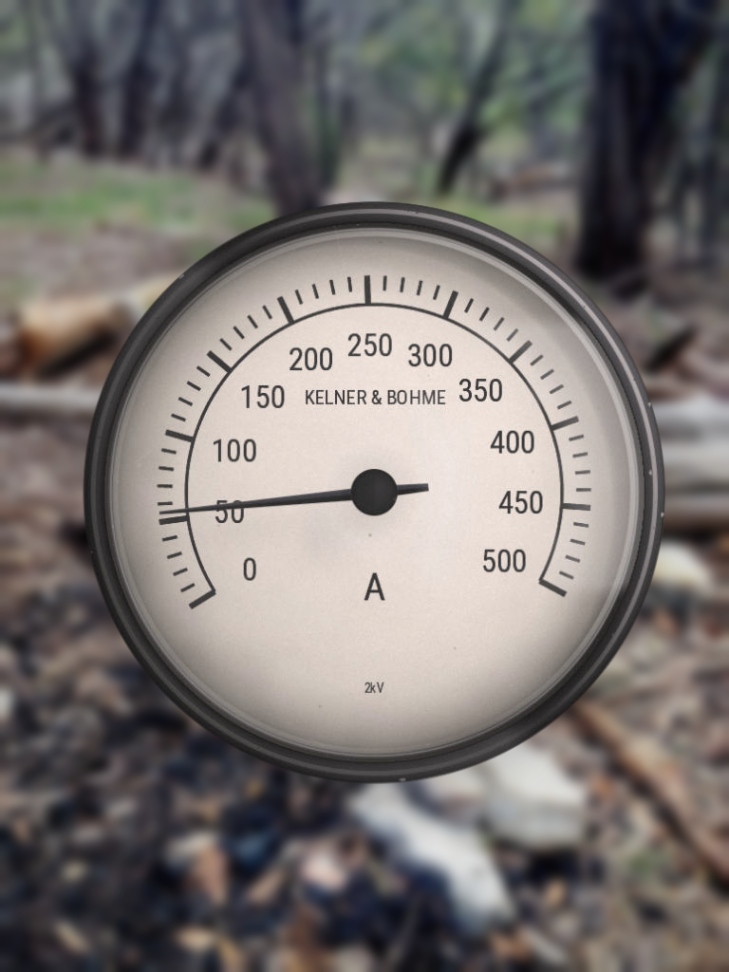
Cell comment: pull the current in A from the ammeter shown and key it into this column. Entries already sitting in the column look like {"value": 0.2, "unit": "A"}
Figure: {"value": 55, "unit": "A"}
